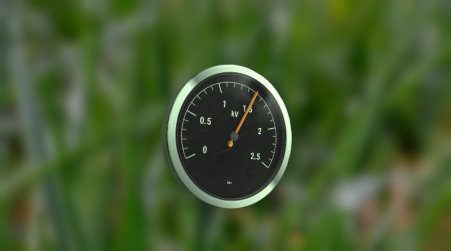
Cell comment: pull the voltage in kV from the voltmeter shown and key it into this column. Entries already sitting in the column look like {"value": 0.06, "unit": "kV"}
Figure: {"value": 1.5, "unit": "kV"}
